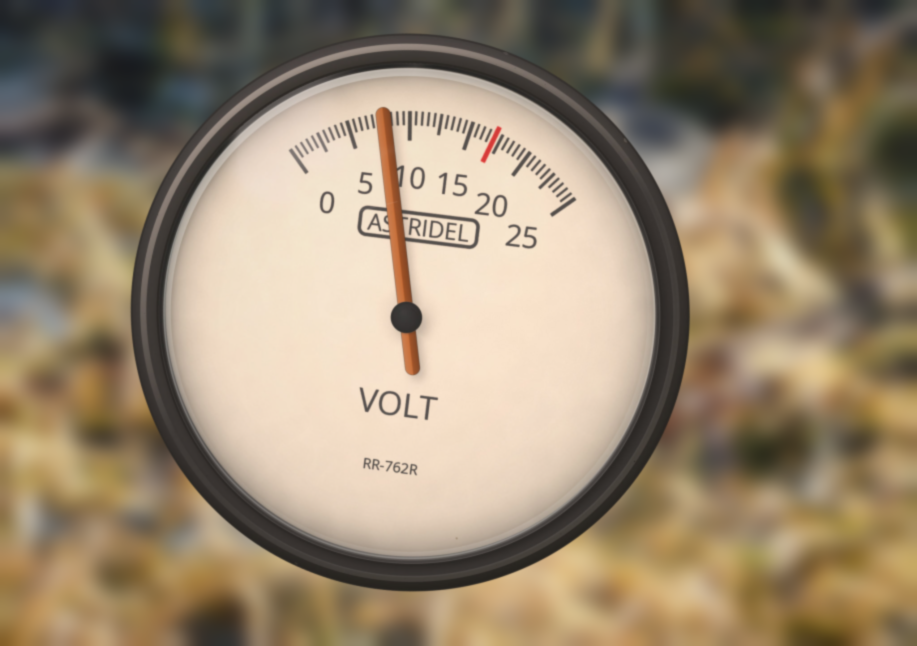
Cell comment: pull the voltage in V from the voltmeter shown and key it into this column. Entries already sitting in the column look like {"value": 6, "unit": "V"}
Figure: {"value": 8, "unit": "V"}
